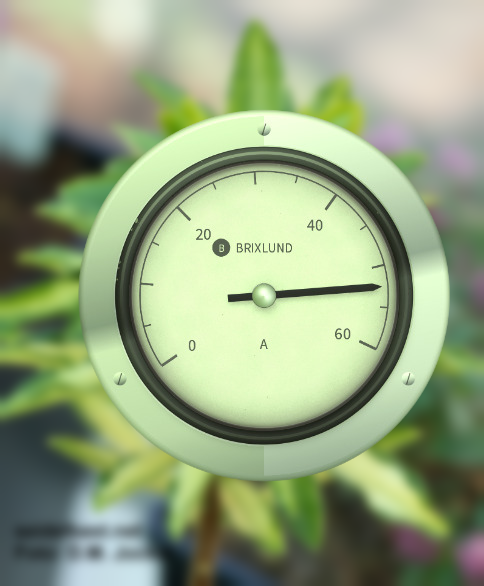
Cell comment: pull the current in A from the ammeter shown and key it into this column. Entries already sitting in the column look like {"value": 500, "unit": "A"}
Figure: {"value": 52.5, "unit": "A"}
